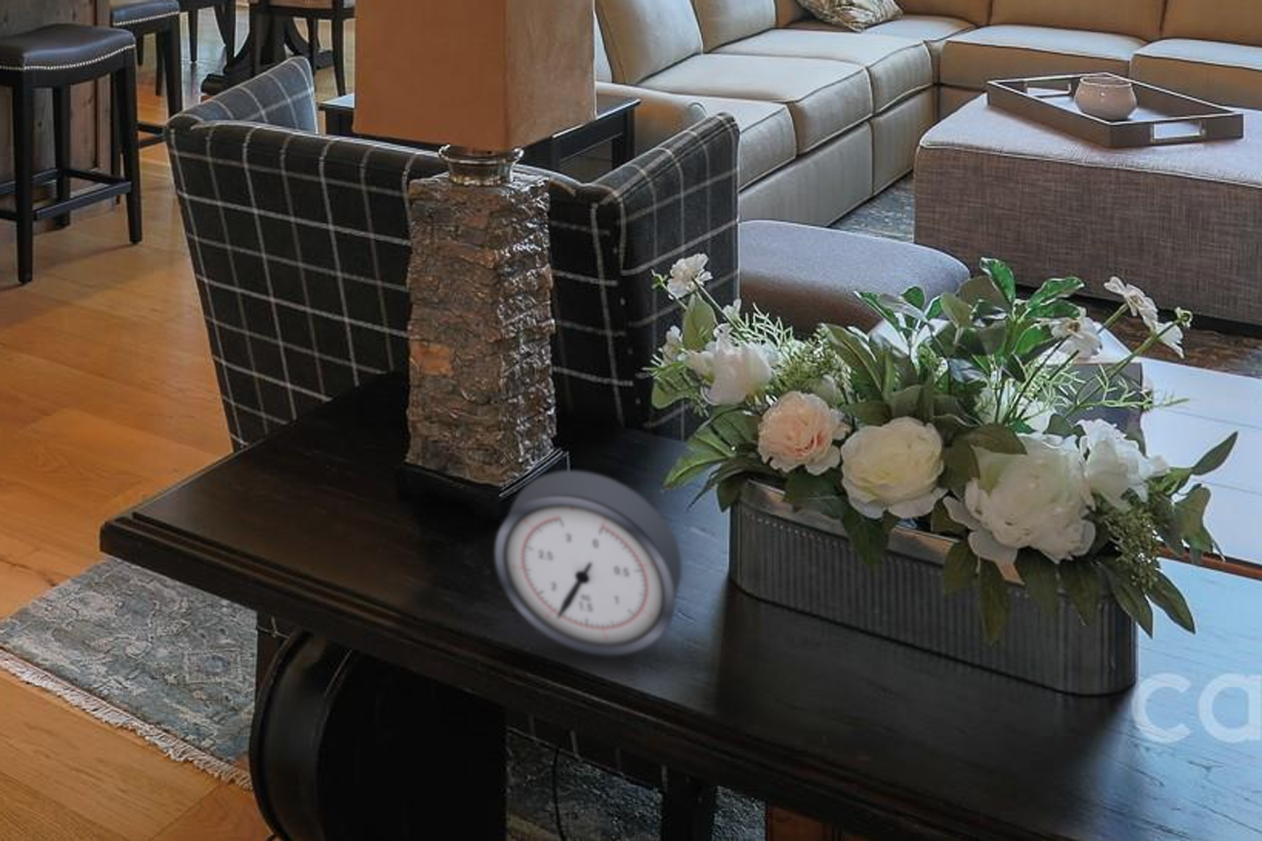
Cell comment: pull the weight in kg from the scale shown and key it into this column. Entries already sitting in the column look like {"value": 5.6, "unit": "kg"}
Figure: {"value": 1.75, "unit": "kg"}
